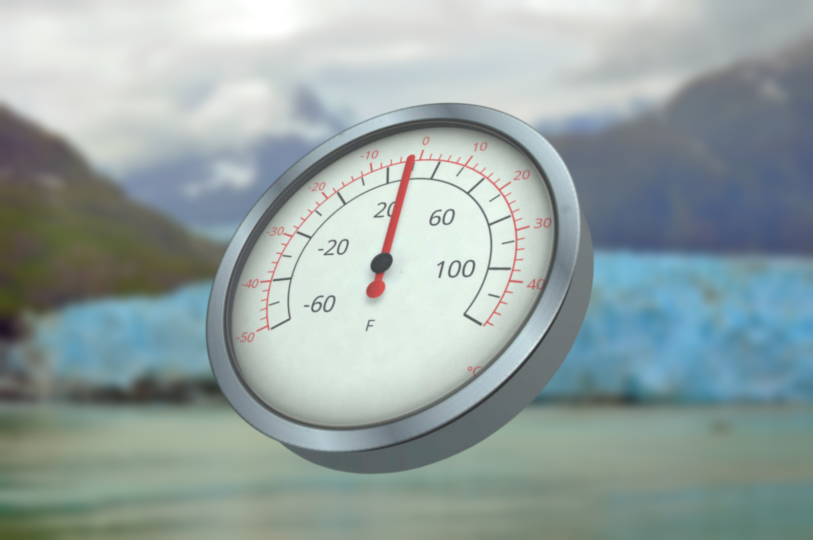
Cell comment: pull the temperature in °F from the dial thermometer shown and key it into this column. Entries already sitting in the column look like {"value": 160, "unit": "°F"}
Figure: {"value": 30, "unit": "°F"}
